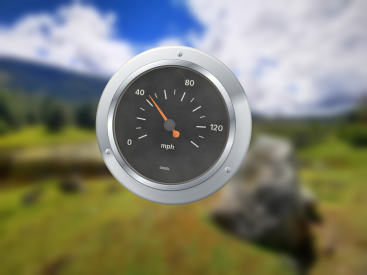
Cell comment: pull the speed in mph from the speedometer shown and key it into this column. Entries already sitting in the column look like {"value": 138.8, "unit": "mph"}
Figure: {"value": 45, "unit": "mph"}
